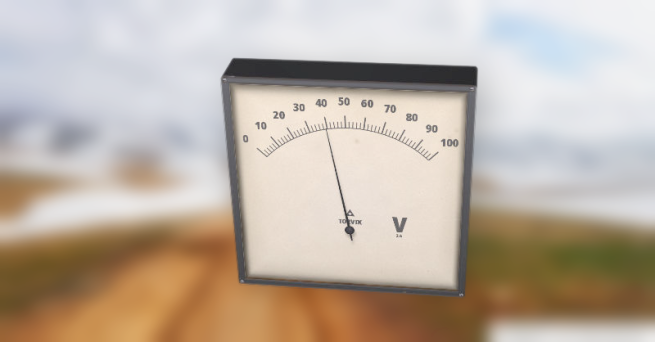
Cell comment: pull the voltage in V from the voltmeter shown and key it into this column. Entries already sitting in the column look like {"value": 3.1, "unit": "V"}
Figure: {"value": 40, "unit": "V"}
